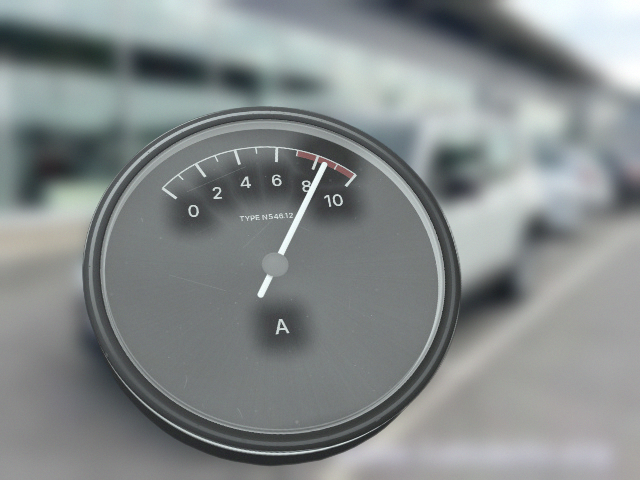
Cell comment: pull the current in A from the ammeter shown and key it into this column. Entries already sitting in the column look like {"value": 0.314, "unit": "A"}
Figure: {"value": 8.5, "unit": "A"}
